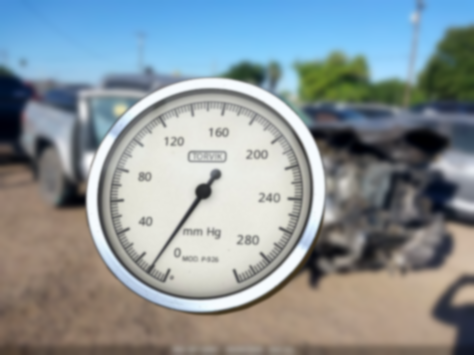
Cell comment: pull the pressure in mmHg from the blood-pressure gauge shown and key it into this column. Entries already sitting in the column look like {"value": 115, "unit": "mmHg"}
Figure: {"value": 10, "unit": "mmHg"}
